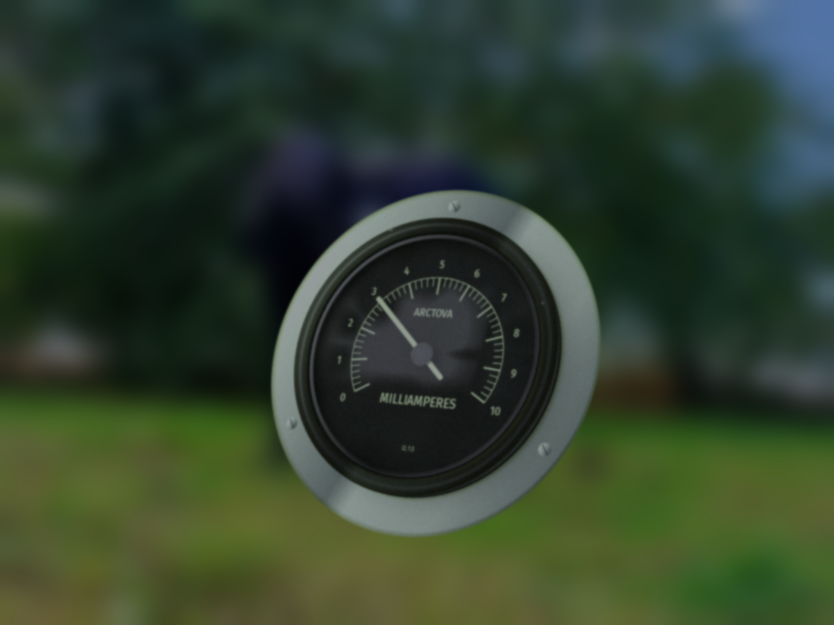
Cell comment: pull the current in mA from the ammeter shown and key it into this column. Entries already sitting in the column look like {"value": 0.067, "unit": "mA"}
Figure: {"value": 3, "unit": "mA"}
